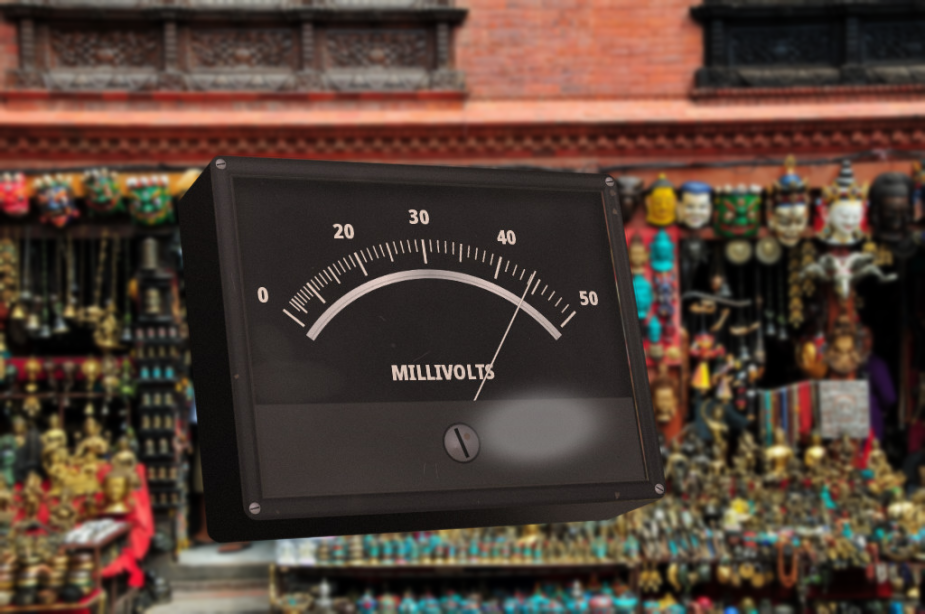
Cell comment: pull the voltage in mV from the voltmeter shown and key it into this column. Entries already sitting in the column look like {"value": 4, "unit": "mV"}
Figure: {"value": 44, "unit": "mV"}
